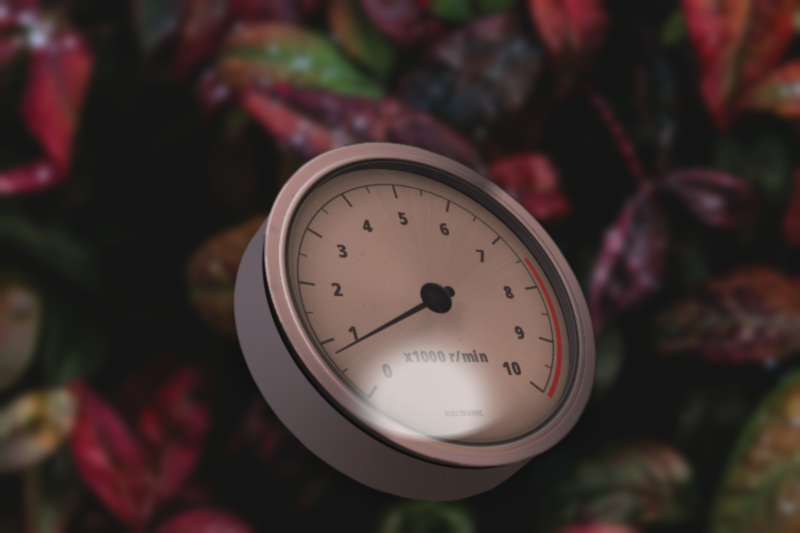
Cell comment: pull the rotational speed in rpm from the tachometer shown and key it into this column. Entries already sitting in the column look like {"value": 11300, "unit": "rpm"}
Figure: {"value": 750, "unit": "rpm"}
